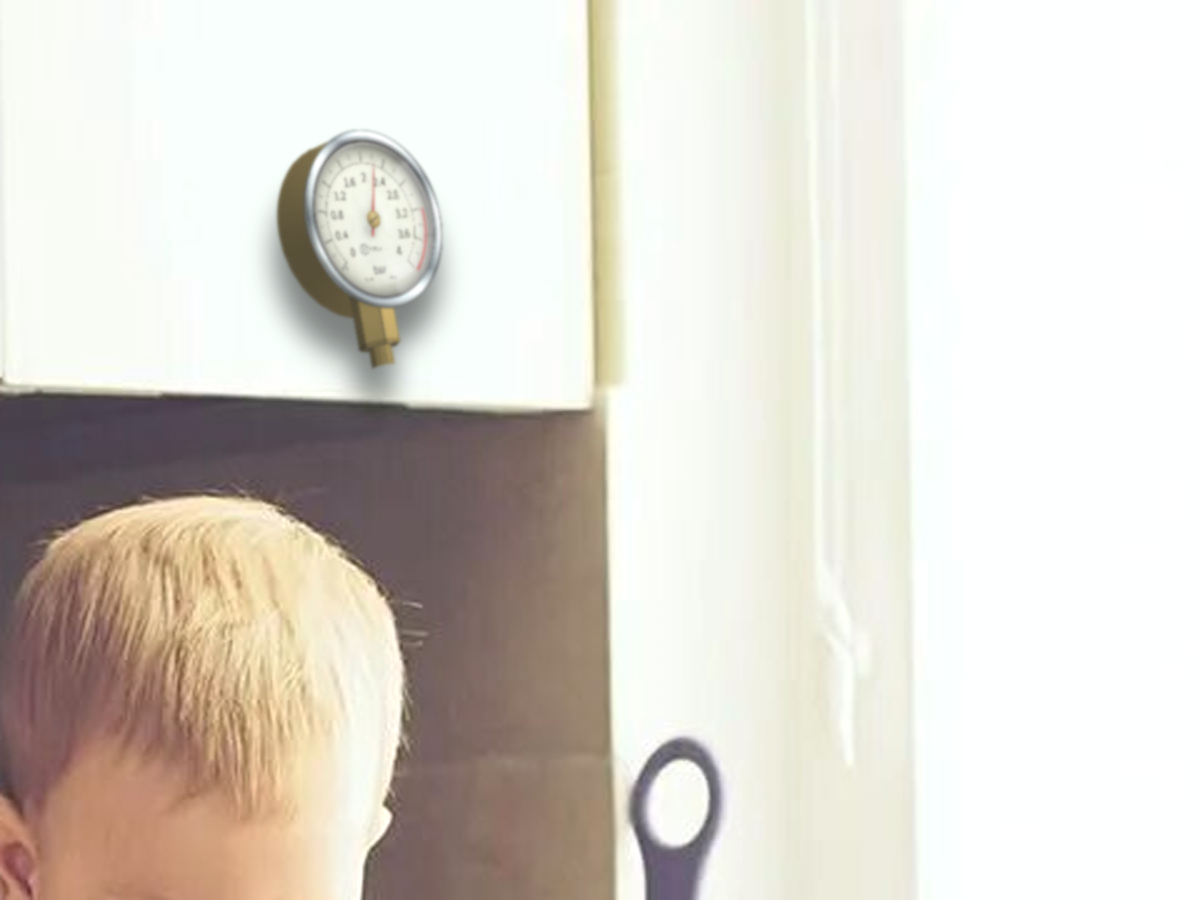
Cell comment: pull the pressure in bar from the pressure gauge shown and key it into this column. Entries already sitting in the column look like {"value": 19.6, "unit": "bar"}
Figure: {"value": 2.2, "unit": "bar"}
